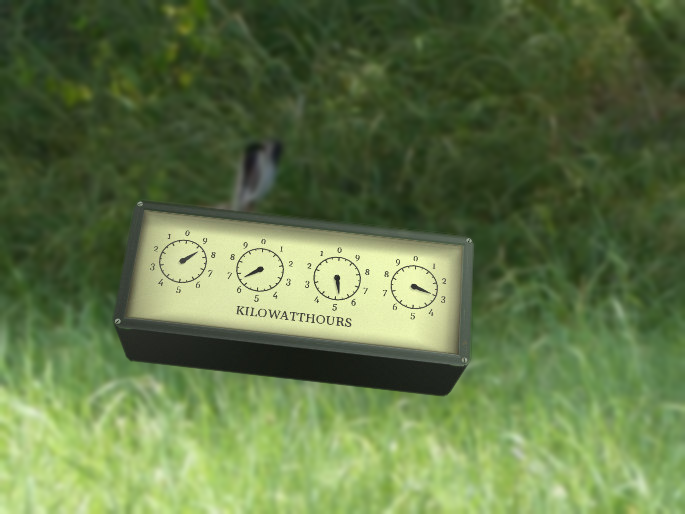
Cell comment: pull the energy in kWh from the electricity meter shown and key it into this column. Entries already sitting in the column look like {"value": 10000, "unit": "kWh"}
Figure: {"value": 8653, "unit": "kWh"}
